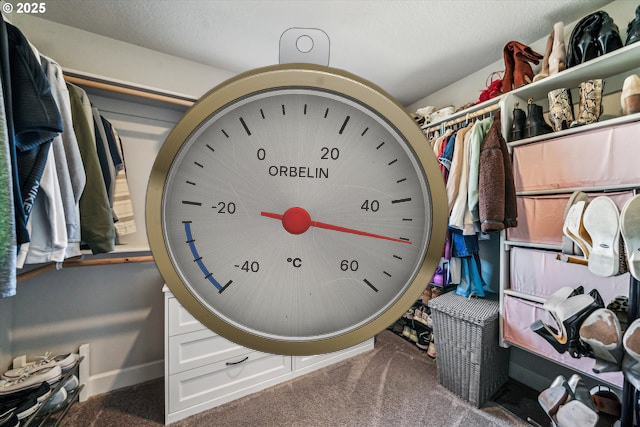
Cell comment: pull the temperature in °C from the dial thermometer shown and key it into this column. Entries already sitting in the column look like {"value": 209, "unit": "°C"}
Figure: {"value": 48, "unit": "°C"}
